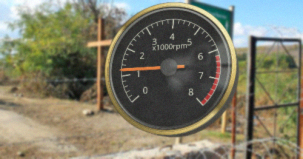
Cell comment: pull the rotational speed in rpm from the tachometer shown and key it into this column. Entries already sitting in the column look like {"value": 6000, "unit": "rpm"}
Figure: {"value": 1200, "unit": "rpm"}
